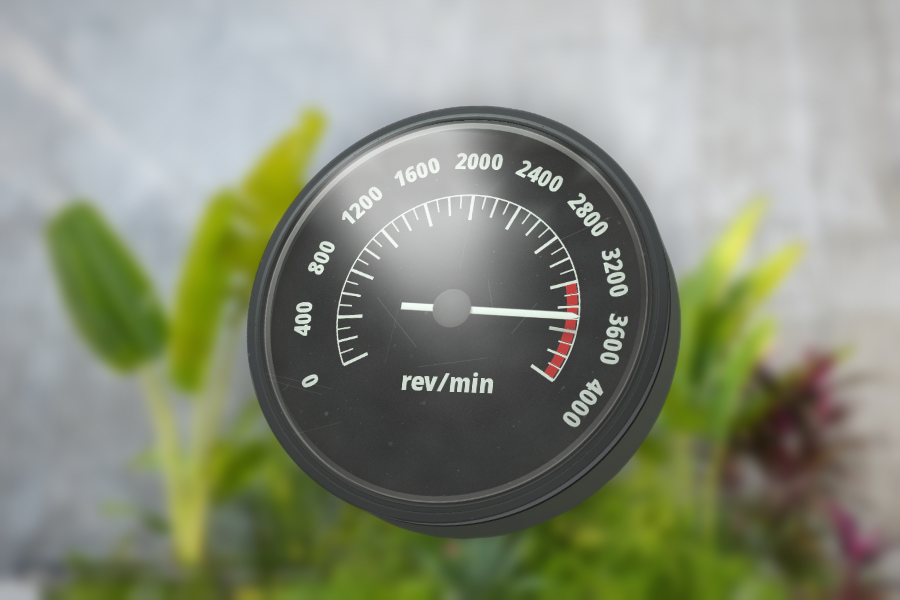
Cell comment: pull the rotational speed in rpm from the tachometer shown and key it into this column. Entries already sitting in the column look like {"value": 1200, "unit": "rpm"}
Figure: {"value": 3500, "unit": "rpm"}
